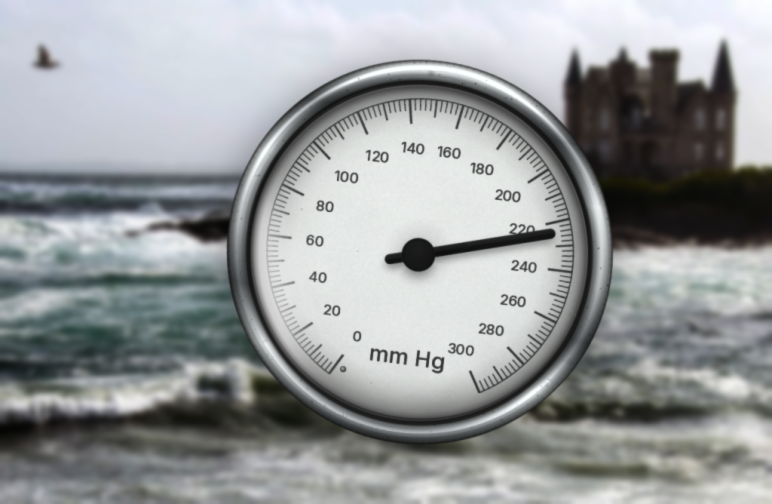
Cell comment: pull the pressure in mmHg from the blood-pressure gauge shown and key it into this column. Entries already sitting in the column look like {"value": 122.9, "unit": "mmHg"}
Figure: {"value": 224, "unit": "mmHg"}
